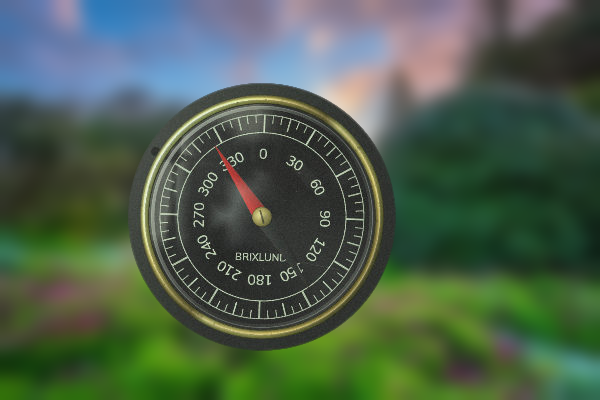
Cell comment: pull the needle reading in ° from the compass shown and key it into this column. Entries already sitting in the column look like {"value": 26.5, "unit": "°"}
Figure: {"value": 325, "unit": "°"}
